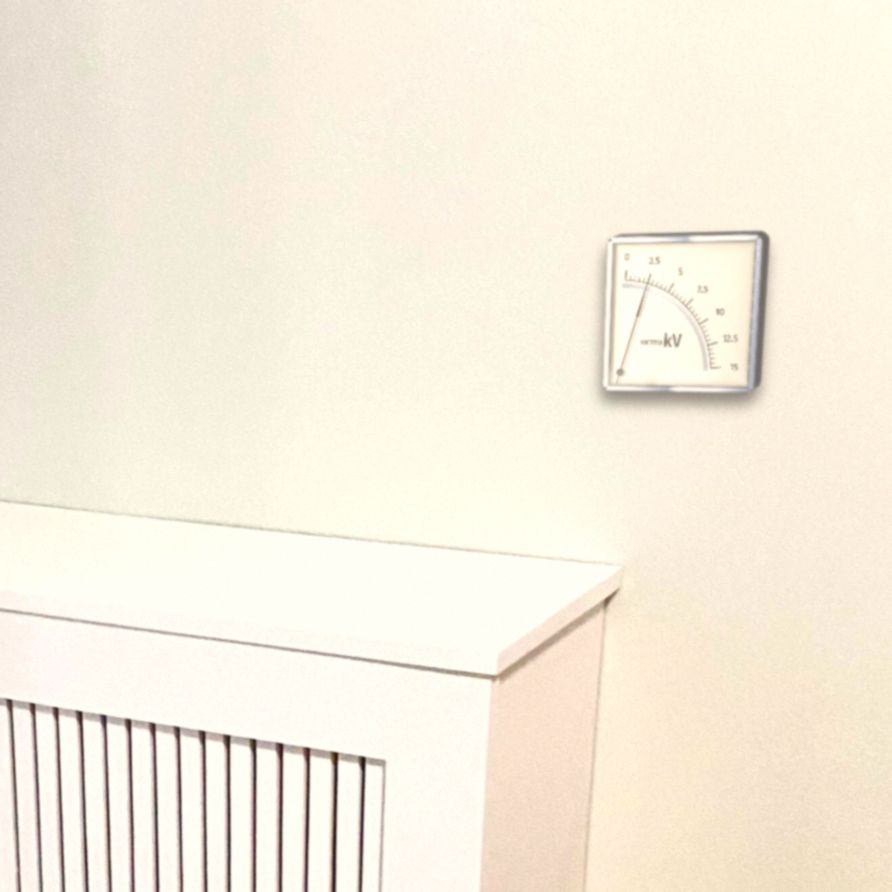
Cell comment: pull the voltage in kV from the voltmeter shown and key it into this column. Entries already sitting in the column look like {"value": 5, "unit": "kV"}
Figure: {"value": 2.5, "unit": "kV"}
